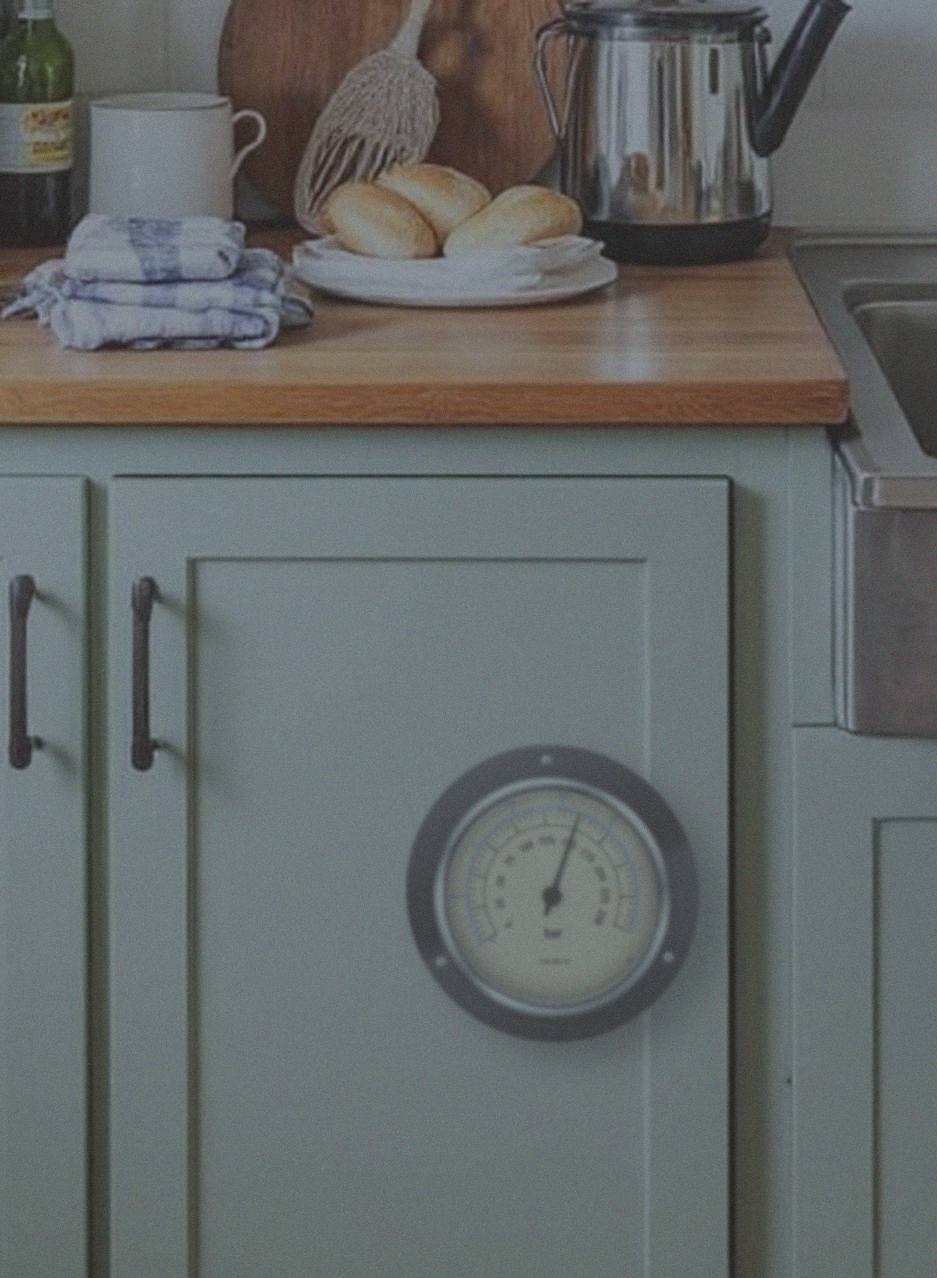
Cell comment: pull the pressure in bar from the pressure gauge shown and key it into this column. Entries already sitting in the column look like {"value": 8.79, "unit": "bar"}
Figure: {"value": 150, "unit": "bar"}
